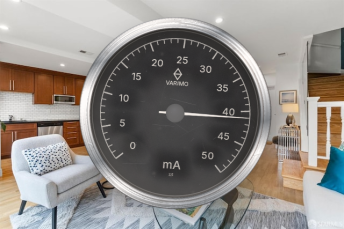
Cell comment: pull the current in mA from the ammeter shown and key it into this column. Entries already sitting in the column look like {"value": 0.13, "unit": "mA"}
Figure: {"value": 41, "unit": "mA"}
